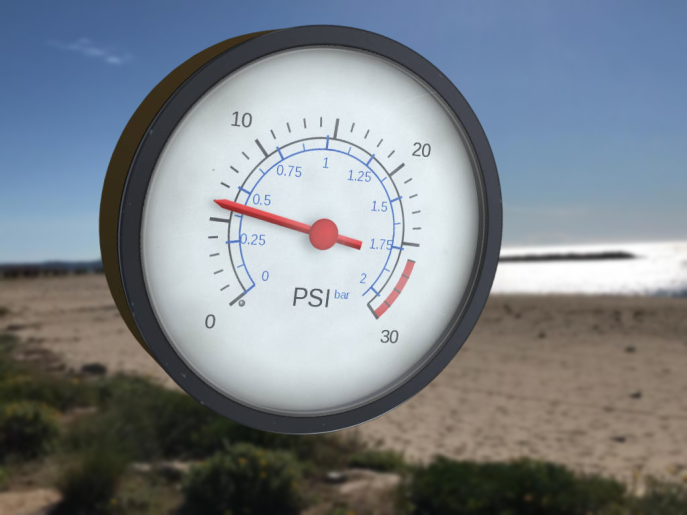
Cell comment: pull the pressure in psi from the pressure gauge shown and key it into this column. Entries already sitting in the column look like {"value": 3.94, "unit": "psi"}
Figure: {"value": 6, "unit": "psi"}
